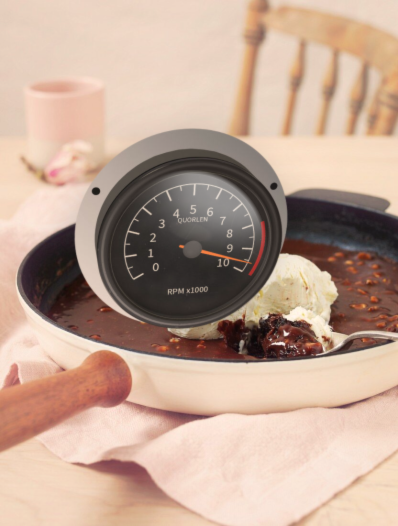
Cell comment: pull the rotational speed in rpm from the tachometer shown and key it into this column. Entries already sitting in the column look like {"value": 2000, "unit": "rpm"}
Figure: {"value": 9500, "unit": "rpm"}
